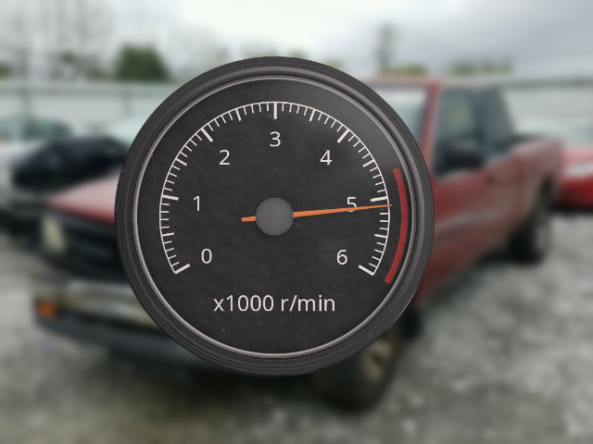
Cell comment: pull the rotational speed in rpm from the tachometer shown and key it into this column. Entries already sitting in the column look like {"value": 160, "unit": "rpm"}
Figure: {"value": 5100, "unit": "rpm"}
